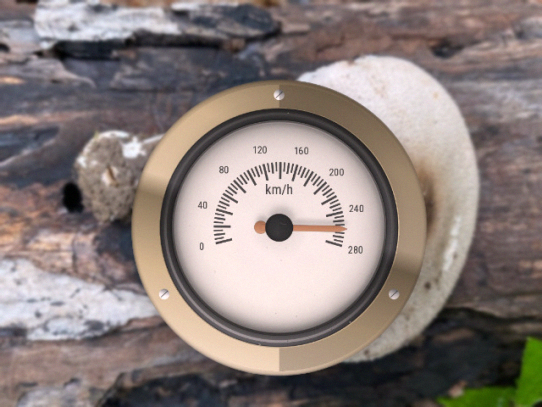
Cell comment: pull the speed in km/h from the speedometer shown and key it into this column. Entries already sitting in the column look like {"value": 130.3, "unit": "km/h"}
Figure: {"value": 260, "unit": "km/h"}
